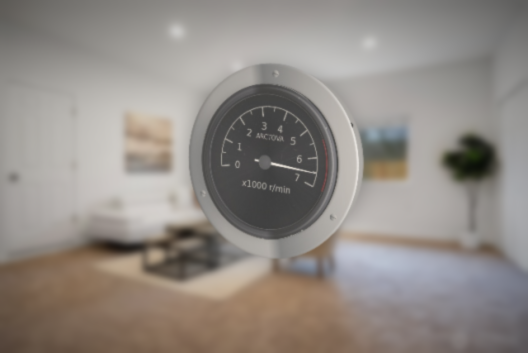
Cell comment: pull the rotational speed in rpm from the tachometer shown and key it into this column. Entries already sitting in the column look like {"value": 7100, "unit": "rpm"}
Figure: {"value": 6500, "unit": "rpm"}
